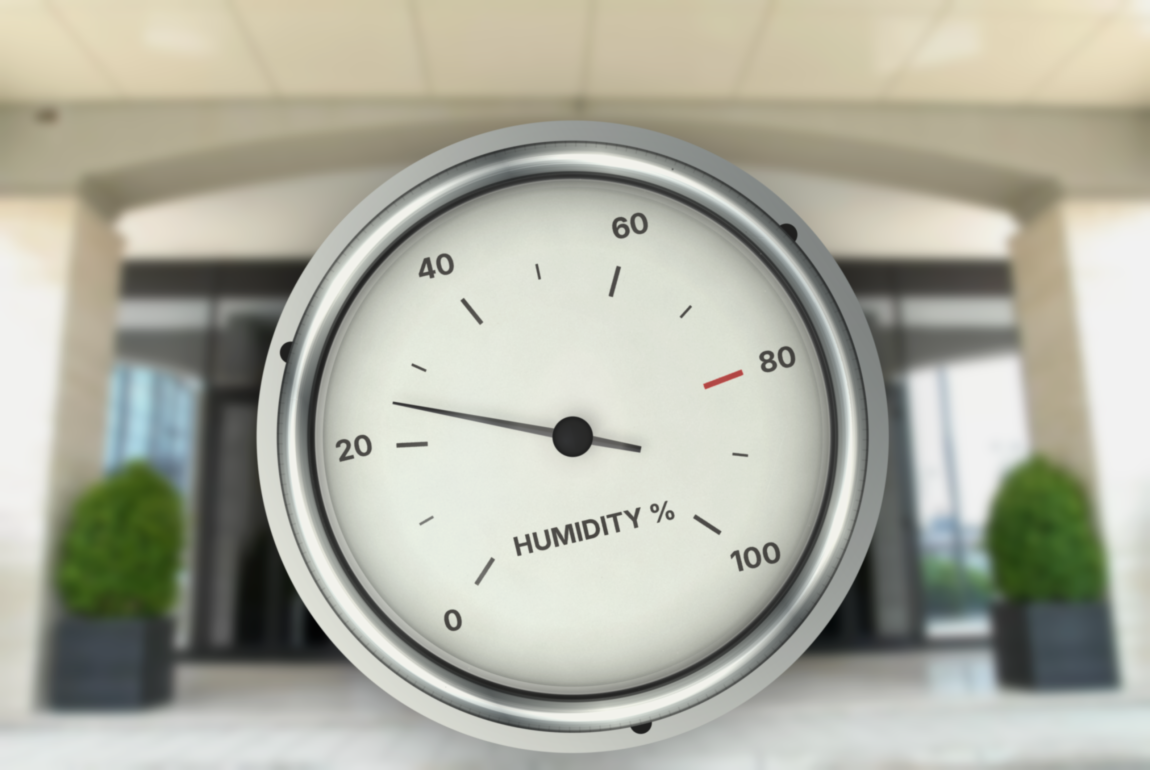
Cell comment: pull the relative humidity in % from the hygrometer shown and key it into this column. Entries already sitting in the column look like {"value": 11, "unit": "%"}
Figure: {"value": 25, "unit": "%"}
